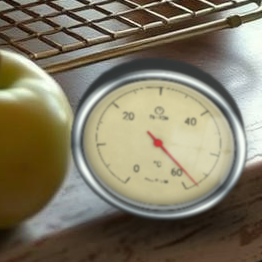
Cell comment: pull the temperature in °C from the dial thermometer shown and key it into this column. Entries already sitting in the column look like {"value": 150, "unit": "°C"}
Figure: {"value": 57.5, "unit": "°C"}
